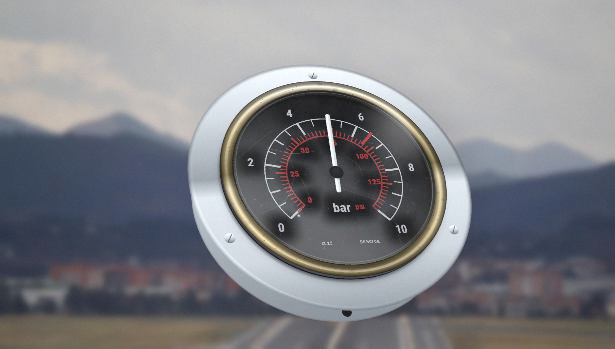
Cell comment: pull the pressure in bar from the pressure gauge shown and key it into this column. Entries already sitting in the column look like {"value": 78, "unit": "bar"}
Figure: {"value": 5, "unit": "bar"}
